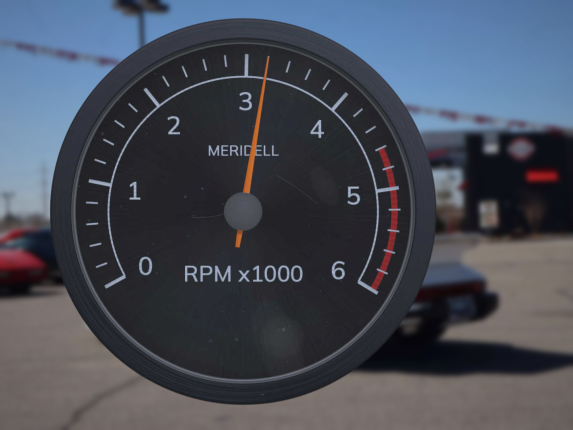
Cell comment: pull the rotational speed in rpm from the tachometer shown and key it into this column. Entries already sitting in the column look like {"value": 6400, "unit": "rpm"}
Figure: {"value": 3200, "unit": "rpm"}
